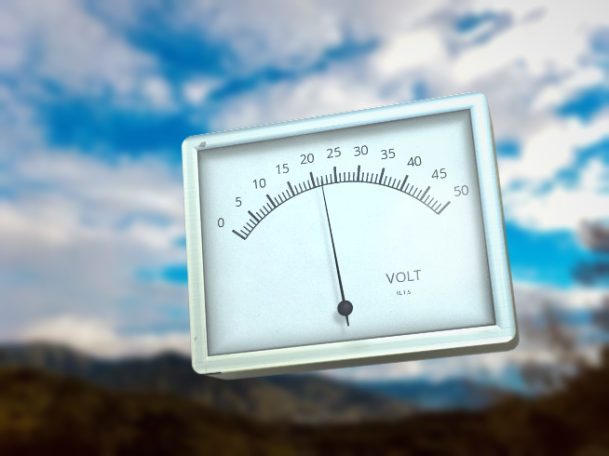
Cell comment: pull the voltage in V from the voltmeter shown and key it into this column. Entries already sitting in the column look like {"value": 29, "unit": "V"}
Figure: {"value": 22, "unit": "V"}
